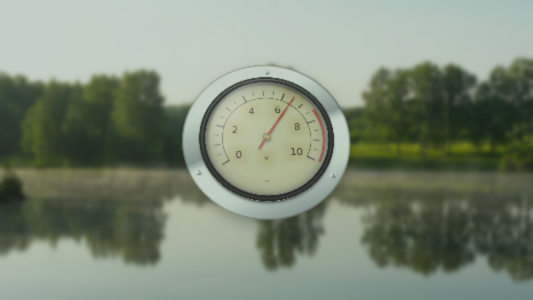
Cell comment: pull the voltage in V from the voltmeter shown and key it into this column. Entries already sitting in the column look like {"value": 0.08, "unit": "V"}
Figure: {"value": 6.5, "unit": "V"}
